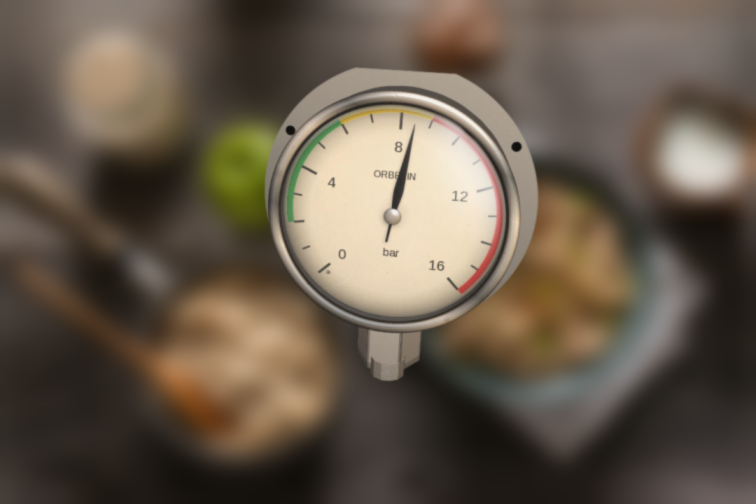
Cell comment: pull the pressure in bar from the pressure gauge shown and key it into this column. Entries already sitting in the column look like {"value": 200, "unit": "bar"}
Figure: {"value": 8.5, "unit": "bar"}
